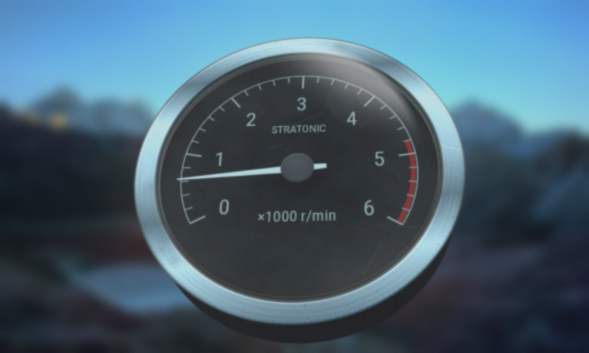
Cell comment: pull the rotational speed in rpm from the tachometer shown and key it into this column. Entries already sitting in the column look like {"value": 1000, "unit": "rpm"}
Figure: {"value": 600, "unit": "rpm"}
